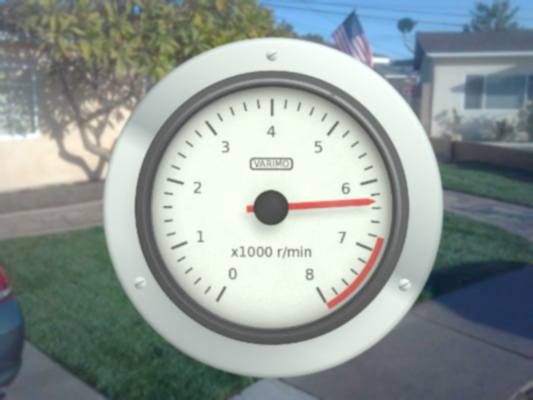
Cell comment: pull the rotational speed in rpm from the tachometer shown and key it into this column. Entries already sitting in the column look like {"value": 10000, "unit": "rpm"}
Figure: {"value": 6300, "unit": "rpm"}
